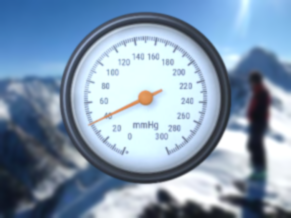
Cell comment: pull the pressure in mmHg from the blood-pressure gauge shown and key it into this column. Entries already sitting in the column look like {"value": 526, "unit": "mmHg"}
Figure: {"value": 40, "unit": "mmHg"}
